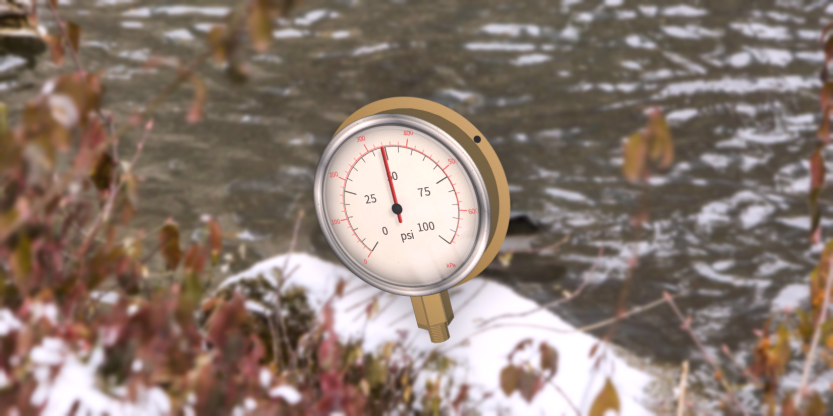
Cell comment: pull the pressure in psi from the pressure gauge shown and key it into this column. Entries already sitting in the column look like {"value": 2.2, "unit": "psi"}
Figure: {"value": 50, "unit": "psi"}
